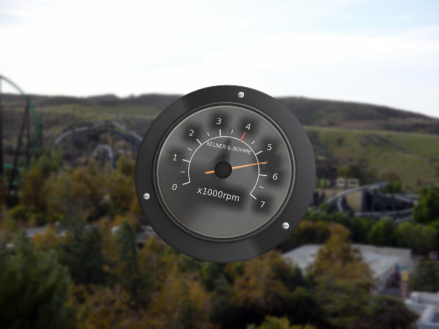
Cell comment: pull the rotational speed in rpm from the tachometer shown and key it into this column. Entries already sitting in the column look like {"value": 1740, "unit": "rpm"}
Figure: {"value": 5500, "unit": "rpm"}
